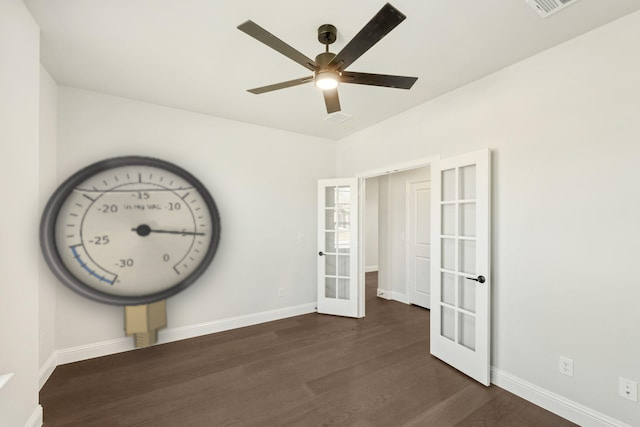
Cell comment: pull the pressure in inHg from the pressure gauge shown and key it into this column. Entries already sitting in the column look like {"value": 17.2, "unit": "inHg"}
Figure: {"value": -5, "unit": "inHg"}
